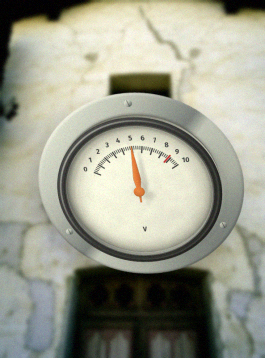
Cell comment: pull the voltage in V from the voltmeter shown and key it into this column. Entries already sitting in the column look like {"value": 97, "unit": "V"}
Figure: {"value": 5, "unit": "V"}
